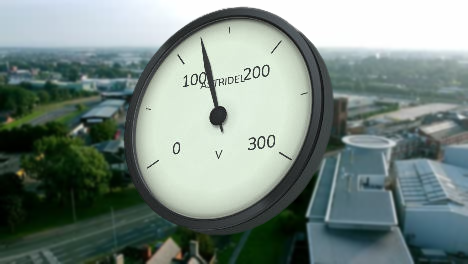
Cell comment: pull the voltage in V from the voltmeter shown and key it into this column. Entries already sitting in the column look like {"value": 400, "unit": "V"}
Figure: {"value": 125, "unit": "V"}
